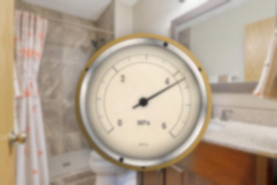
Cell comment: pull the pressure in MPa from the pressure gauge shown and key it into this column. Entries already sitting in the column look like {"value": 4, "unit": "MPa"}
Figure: {"value": 4.25, "unit": "MPa"}
